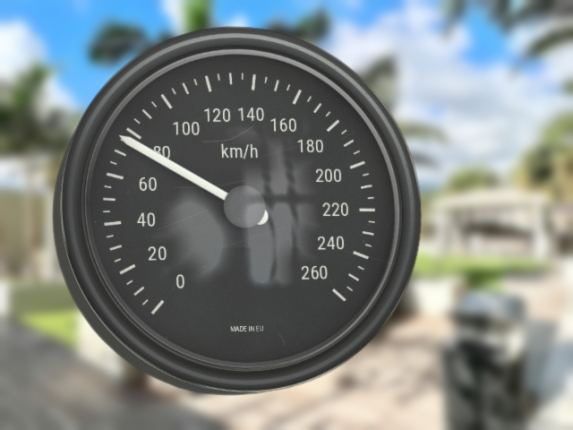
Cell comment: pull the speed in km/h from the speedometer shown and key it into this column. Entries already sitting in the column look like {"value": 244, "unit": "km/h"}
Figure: {"value": 75, "unit": "km/h"}
